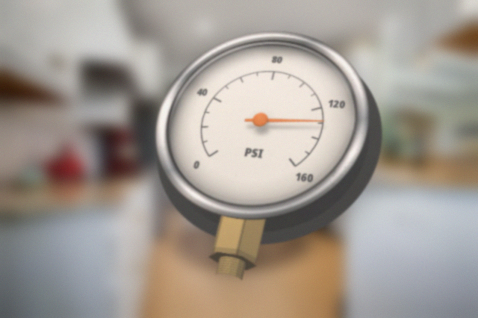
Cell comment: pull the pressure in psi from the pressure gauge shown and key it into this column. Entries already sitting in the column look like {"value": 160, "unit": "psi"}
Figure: {"value": 130, "unit": "psi"}
